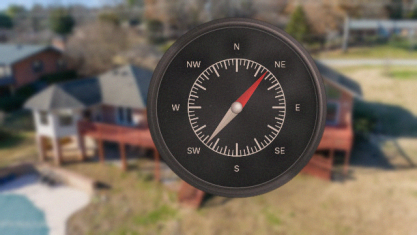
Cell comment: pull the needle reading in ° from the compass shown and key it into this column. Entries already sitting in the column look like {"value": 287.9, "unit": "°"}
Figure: {"value": 40, "unit": "°"}
